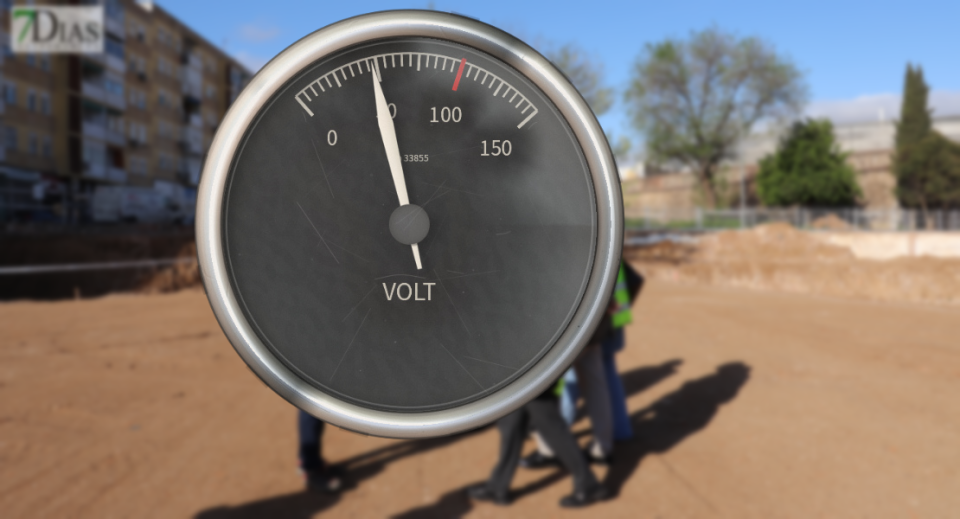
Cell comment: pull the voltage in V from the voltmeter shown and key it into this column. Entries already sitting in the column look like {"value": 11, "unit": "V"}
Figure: {"value": 47.5, "unit": "V"}
